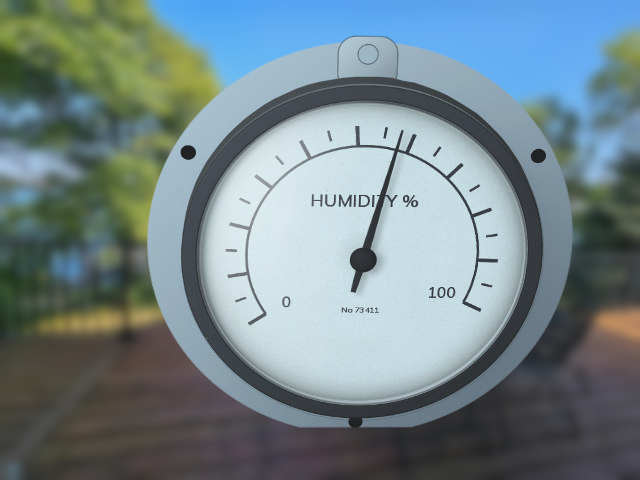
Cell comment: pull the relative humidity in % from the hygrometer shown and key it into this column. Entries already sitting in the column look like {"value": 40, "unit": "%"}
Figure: {"value": 57.5, "unit": "%"}
